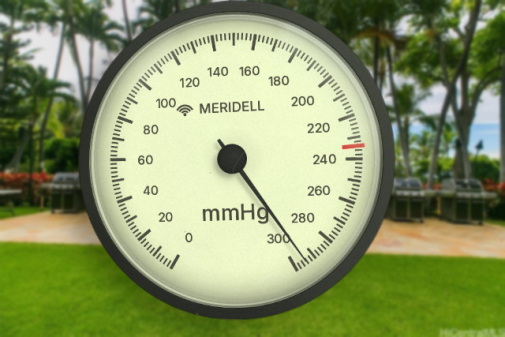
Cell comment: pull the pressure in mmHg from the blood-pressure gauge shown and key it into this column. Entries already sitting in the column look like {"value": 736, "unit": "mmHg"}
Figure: {"value": 294, "unit": "mmHg"}
